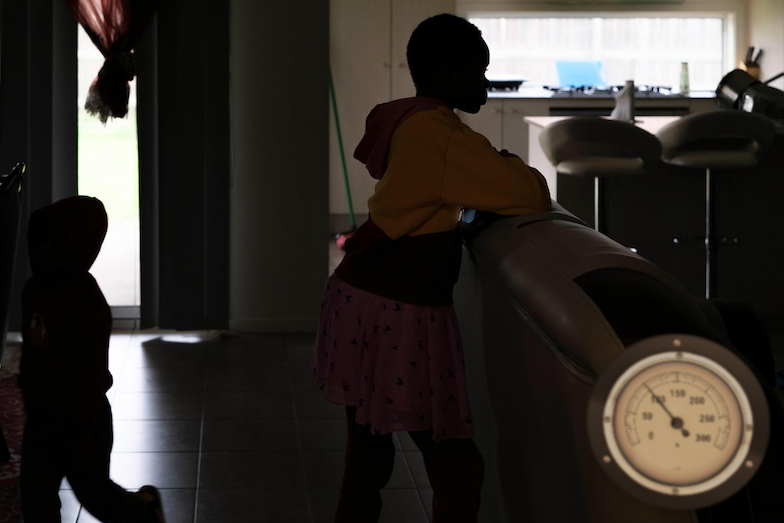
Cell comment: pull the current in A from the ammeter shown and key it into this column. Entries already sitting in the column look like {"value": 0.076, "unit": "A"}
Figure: {"value": 100, "unit": "A"}
